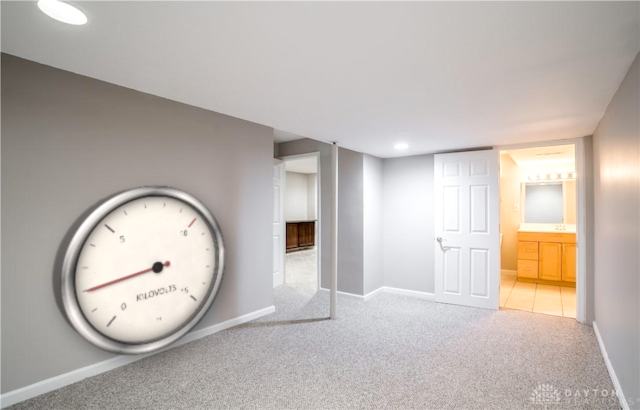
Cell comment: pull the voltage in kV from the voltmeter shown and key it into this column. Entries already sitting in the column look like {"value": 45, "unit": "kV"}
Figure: {"value": 2, "unit": "kV"}
